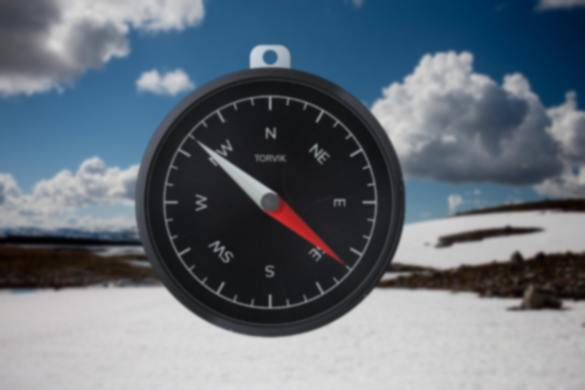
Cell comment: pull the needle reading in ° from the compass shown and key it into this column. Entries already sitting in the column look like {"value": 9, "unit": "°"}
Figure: {"value": 130, "unit": "°"}
